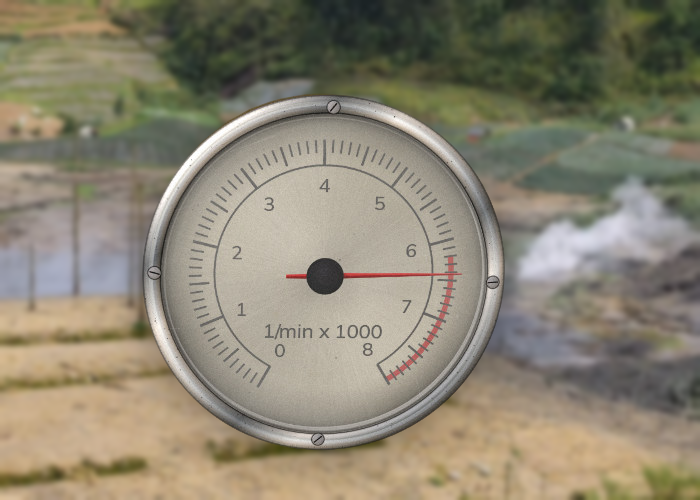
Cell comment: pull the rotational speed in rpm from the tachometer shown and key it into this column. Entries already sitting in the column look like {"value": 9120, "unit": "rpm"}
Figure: {"value": 6400, "unit": "rpm"}
